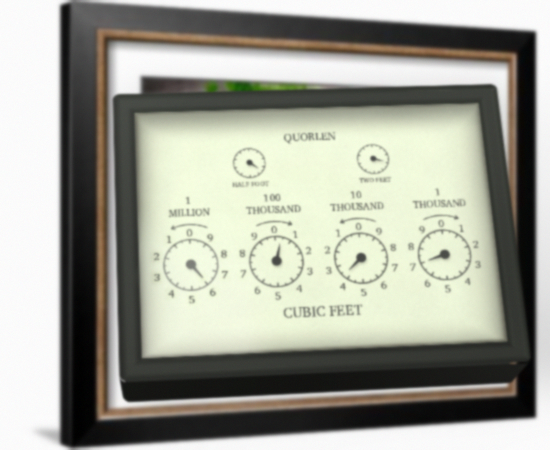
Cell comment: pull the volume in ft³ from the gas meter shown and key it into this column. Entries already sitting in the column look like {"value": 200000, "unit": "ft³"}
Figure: {"value": 603700, "unit": "ft³"}
